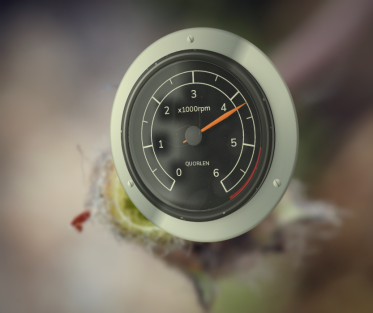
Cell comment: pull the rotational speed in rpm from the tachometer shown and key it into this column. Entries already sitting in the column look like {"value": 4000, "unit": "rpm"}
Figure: {"value": 4250, "unit": "rpm"}
